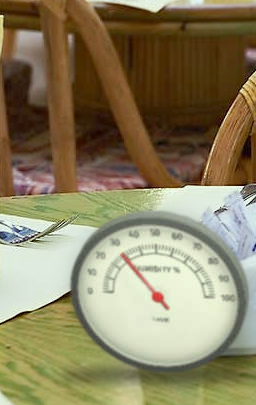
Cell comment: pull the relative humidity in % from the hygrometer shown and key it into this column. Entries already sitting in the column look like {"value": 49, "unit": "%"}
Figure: {"value": 30, "unit": "%"}
